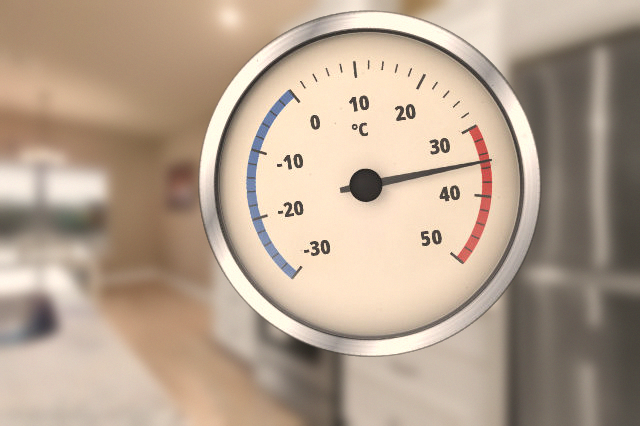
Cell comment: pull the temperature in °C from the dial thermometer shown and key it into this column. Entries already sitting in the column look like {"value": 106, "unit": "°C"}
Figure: {"value": 35, "unit": "°C"}
